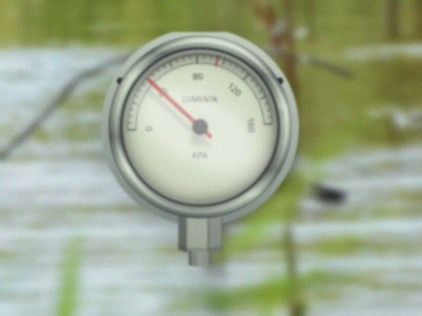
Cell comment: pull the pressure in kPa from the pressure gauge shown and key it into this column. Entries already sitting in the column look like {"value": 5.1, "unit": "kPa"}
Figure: {"value": 40, "unit": "kPa"}
